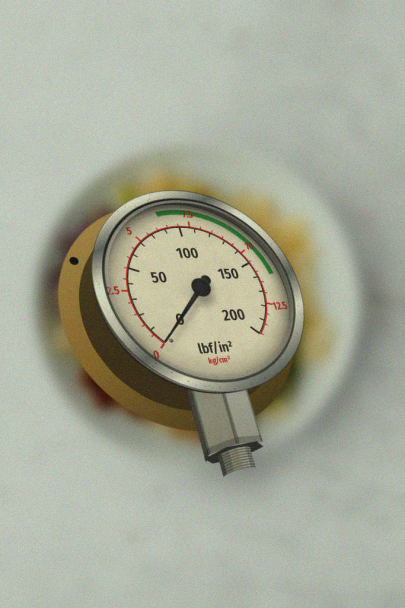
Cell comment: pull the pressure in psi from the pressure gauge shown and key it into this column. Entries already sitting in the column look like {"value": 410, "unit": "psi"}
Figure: {"value": 0, "unit": "psi"}
